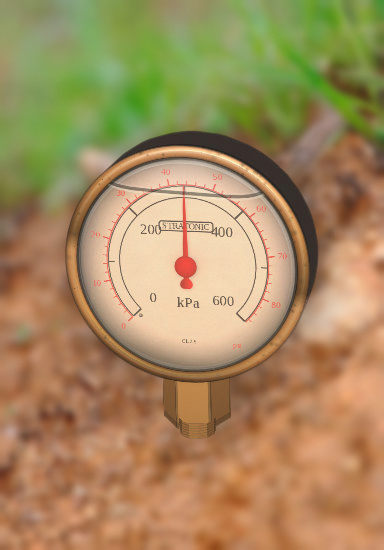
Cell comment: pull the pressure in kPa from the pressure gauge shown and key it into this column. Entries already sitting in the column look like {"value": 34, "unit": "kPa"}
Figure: {"value": 300, "unit": "kPa"}
